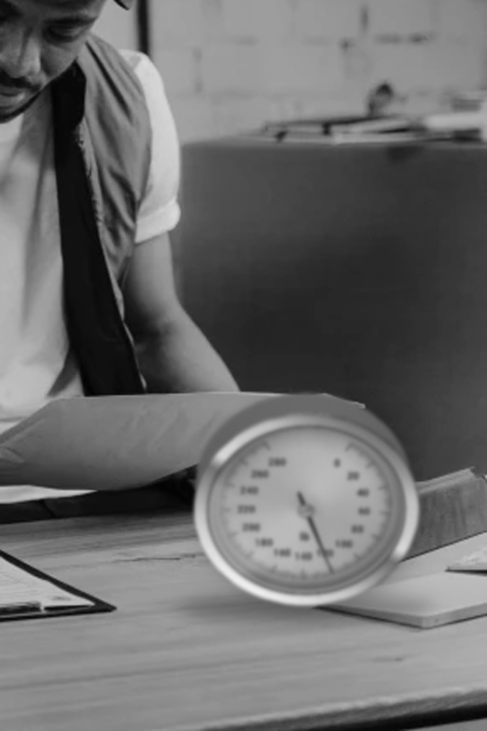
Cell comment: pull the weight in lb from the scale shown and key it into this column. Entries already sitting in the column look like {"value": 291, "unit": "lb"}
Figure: {"value": 120, "unit": "lb"}
